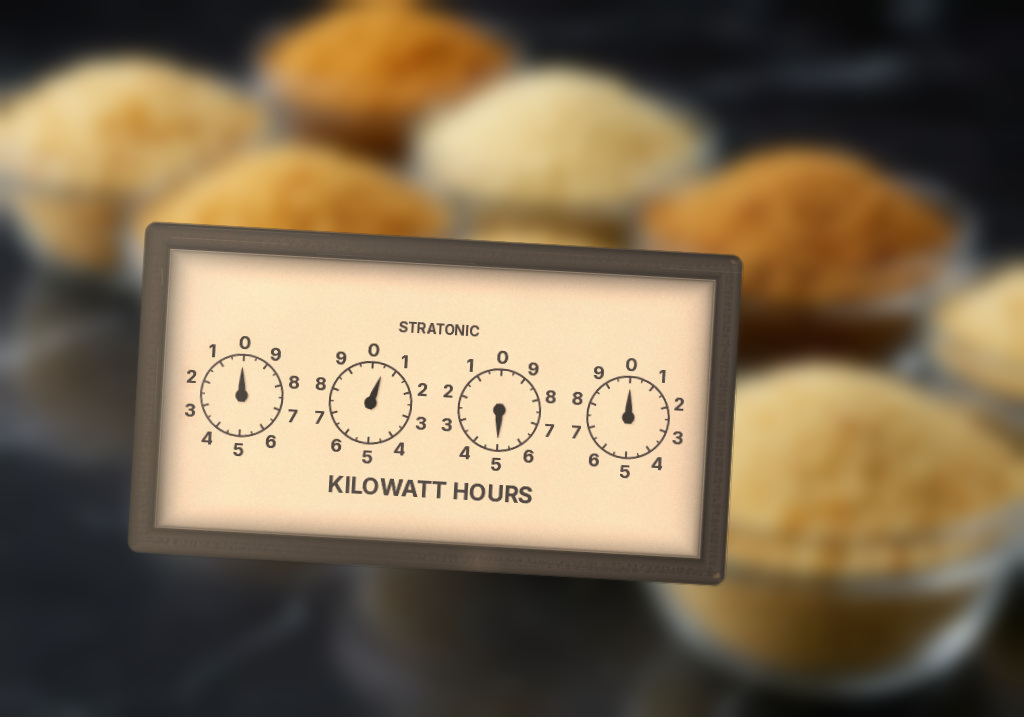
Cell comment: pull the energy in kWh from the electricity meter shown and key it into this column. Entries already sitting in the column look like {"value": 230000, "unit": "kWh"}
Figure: {"value": 50, "unit": "kWh"}
